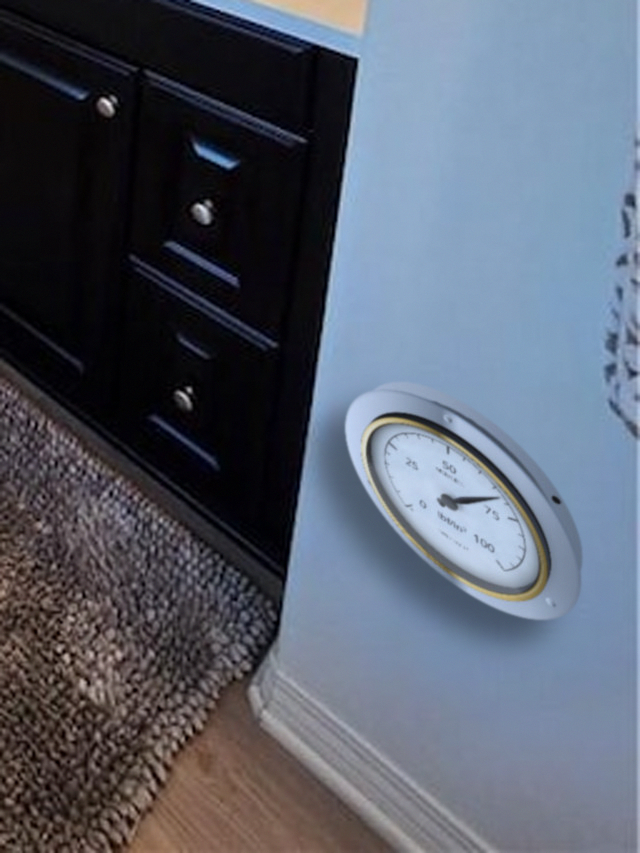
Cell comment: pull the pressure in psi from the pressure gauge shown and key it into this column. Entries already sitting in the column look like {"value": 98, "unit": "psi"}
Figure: {"value": 67.5, "unit": "psi"}
